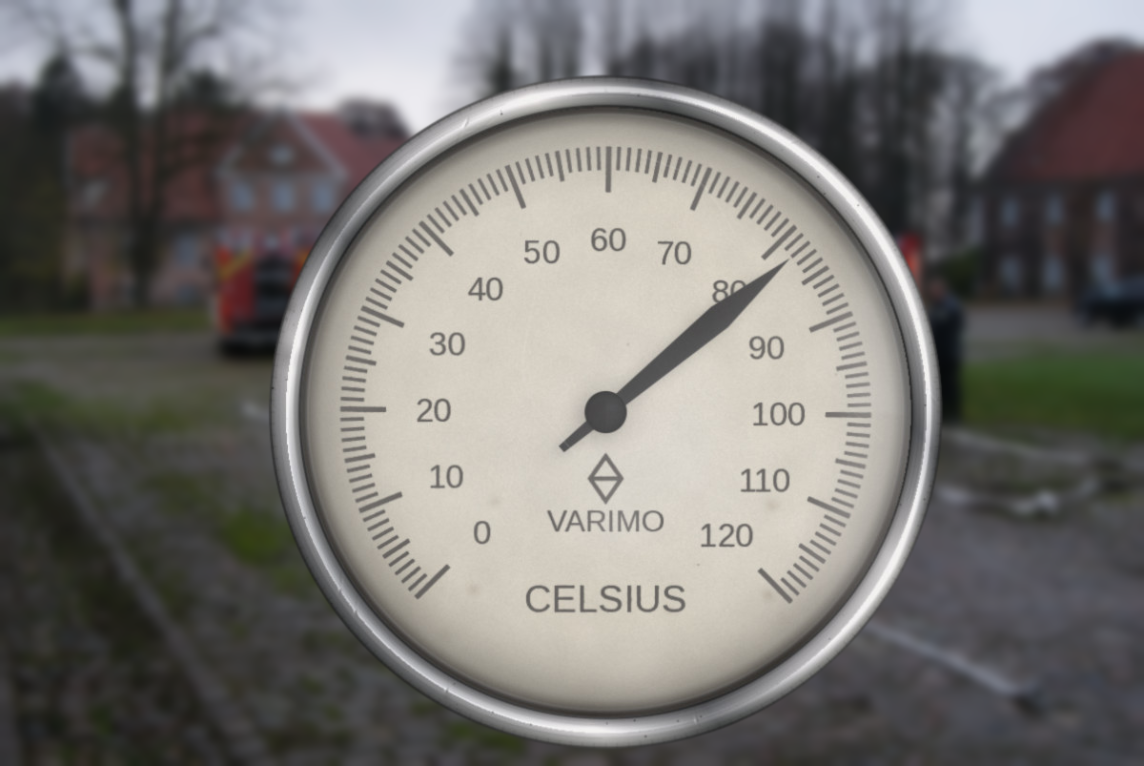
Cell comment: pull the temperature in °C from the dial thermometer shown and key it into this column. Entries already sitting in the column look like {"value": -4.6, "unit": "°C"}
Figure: {"value": 82, "unit": "°C"}
